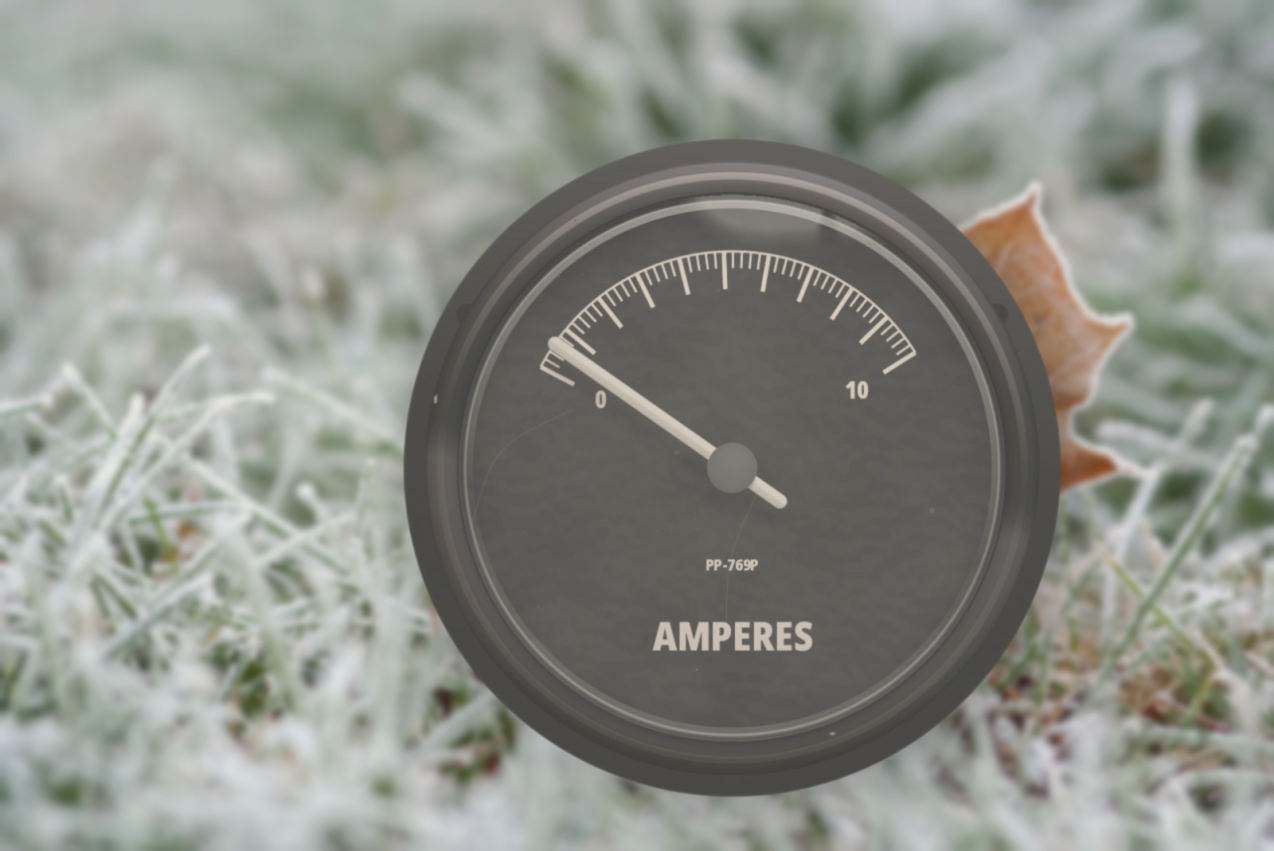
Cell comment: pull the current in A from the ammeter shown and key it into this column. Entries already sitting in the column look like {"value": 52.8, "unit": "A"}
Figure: {"value": 0.6, "unit": "A"}
